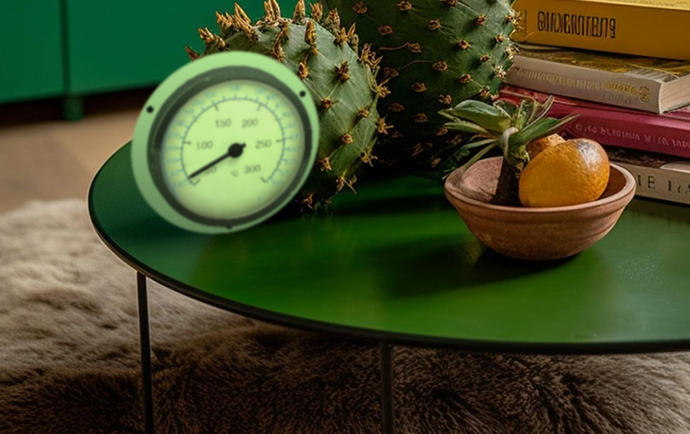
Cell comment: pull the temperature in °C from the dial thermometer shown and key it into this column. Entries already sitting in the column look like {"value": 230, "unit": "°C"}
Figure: {"value": 62.5, "unit": "°C"}
